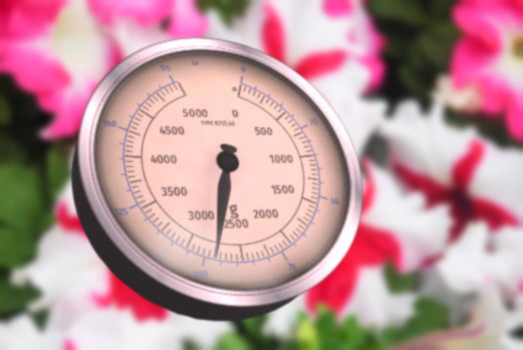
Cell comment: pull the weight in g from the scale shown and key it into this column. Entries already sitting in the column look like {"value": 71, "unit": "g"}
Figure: {"value": 2750, "unit": "g"}
